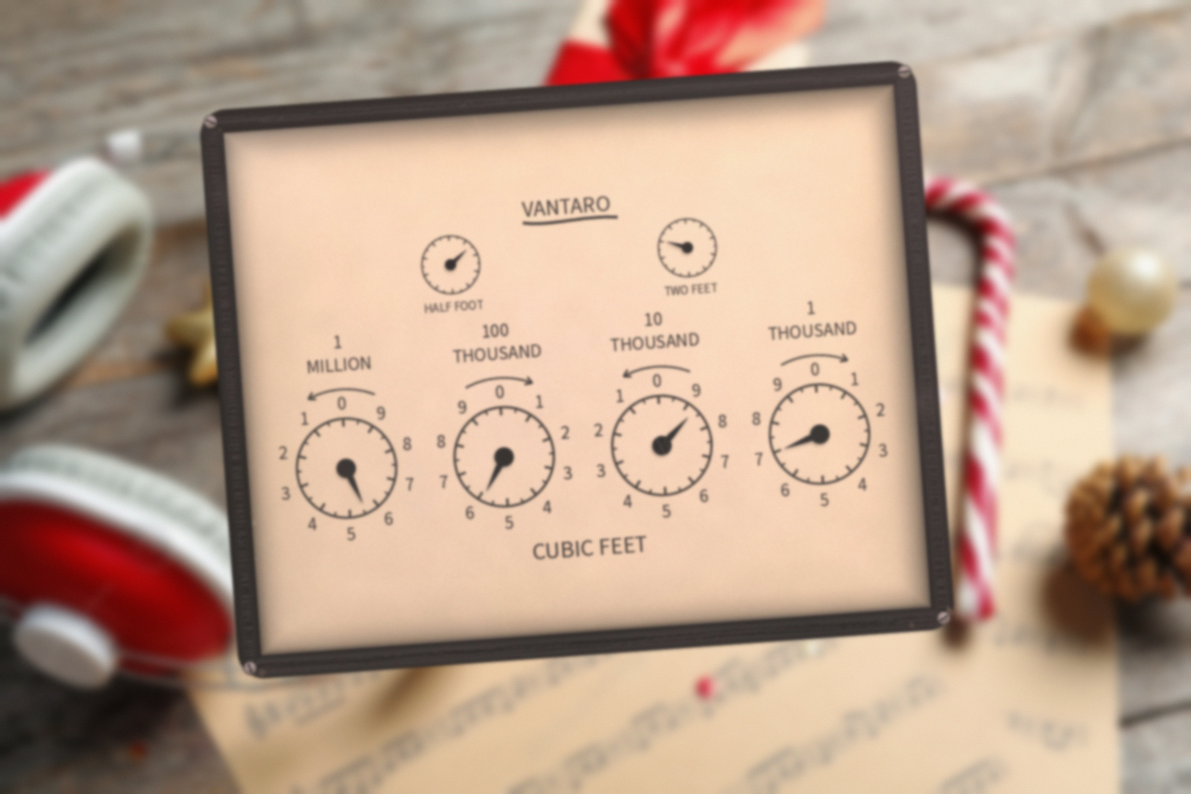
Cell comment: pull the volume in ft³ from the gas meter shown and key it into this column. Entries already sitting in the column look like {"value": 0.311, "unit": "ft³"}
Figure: {"value": 558700, "unit": "ft³"}
